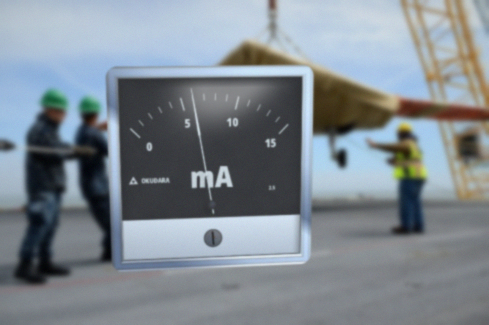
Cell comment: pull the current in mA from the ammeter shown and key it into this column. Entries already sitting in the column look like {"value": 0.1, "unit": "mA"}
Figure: {"value": 6, "unit": "mA"}
